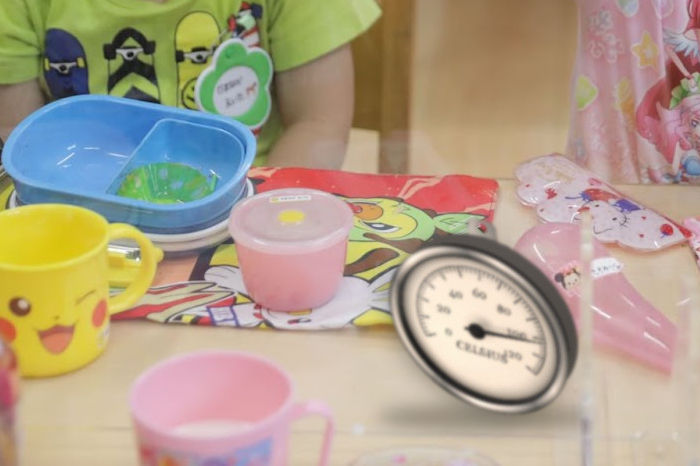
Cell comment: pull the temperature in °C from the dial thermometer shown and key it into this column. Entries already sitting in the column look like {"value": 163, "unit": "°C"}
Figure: {"value": 100, "unit": "°C"}
